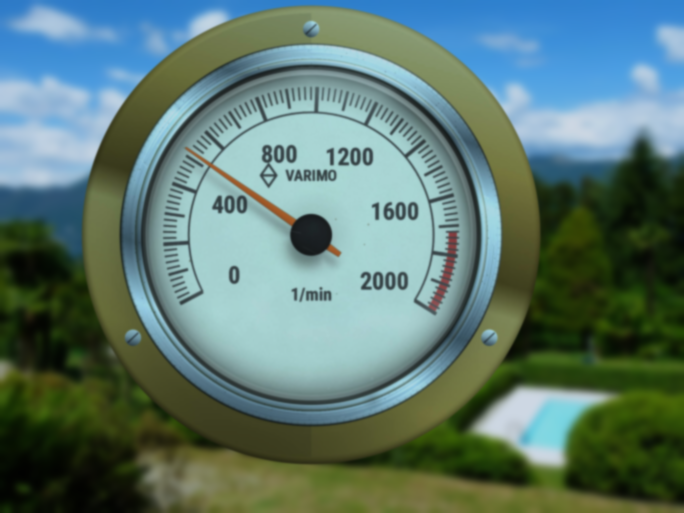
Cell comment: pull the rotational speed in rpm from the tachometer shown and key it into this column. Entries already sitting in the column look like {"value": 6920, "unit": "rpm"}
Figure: {"value": 520, "unit": "rpm"}
